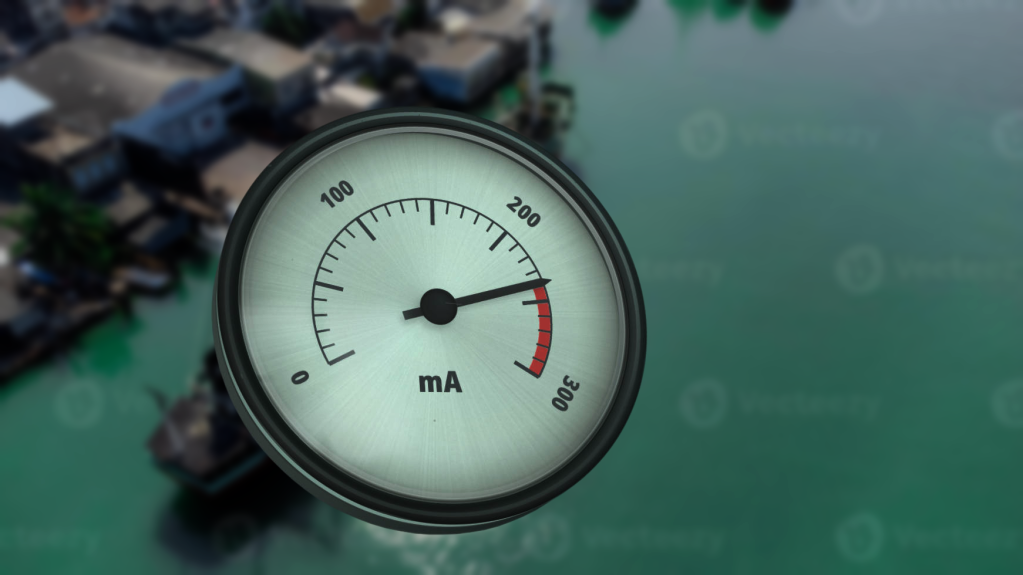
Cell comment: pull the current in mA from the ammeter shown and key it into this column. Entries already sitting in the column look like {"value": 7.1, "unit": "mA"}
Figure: {"value": 240, "unit": "mA"}
